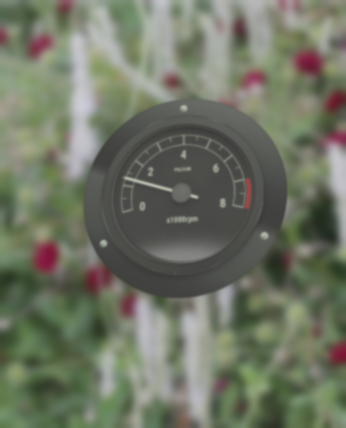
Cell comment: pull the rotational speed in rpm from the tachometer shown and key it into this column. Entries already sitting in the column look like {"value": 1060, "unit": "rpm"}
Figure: {"value": 1250, "unit": "rpm"}
